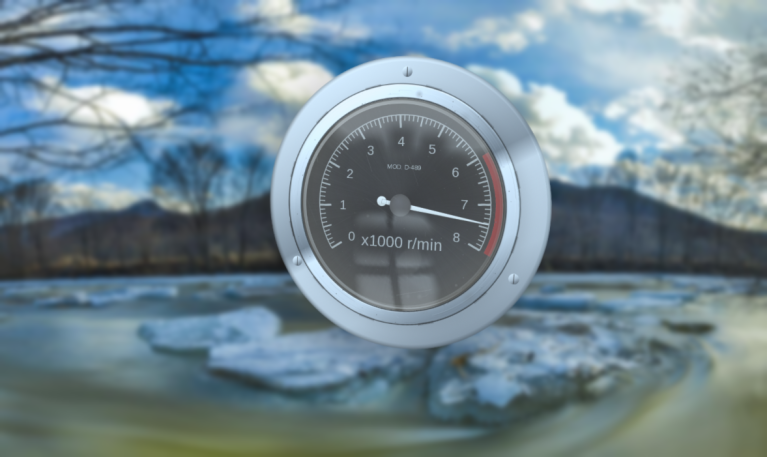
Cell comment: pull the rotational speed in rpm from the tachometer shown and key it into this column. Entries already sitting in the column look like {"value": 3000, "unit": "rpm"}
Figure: {"value": 7400, "unit": "rpm"}
